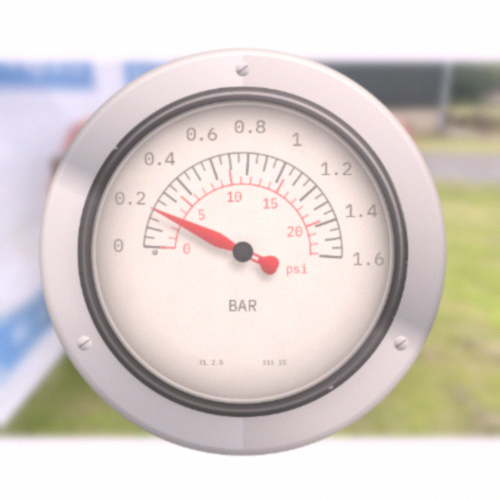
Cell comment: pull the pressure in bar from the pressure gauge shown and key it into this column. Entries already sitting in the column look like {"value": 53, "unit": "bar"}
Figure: {"value": 0.2, "unit": "bar"}
